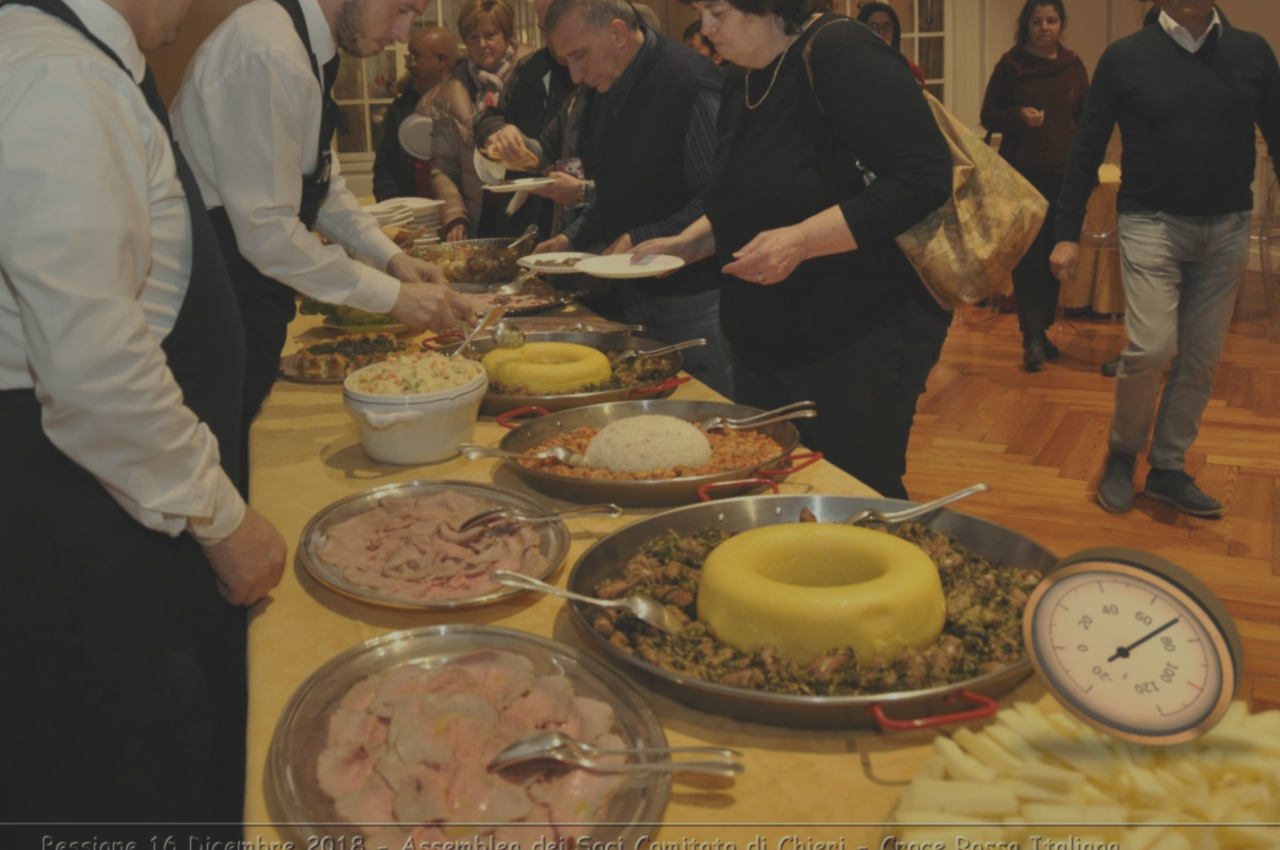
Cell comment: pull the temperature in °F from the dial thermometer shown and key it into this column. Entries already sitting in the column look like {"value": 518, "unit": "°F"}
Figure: {"value": 70, "unit": "°F"}
